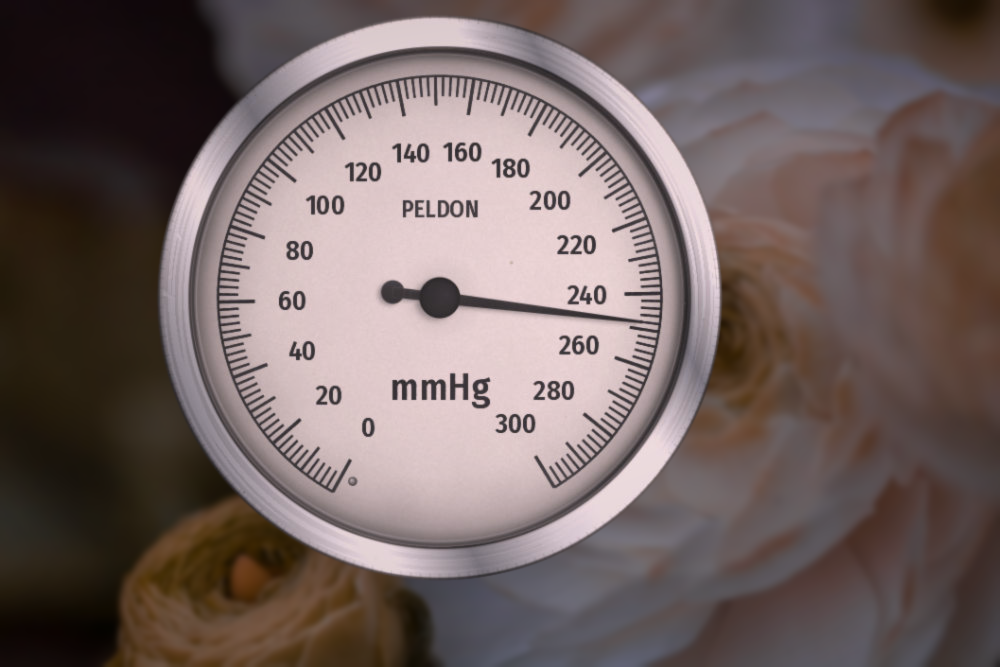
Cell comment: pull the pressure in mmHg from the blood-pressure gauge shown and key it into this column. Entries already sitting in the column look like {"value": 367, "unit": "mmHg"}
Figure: {"value": 248, "unit": "mmHg"}
